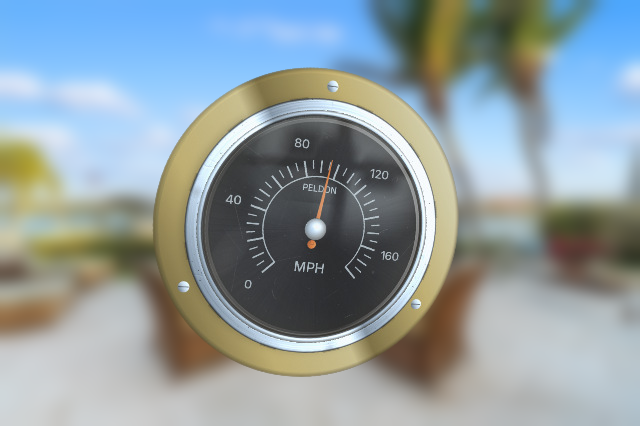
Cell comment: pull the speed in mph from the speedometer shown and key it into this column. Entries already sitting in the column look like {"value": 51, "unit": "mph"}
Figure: {"value": 95, "unit": "mph"}
